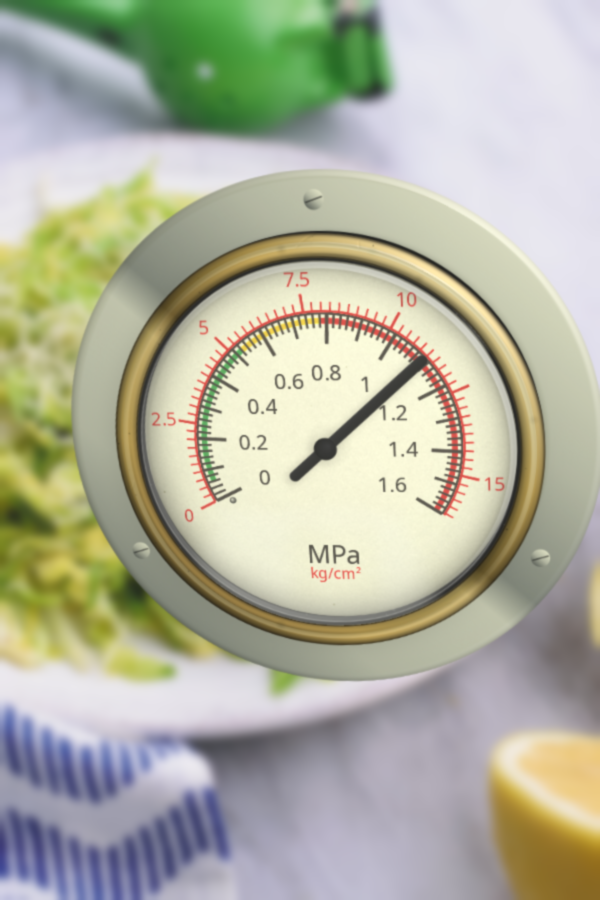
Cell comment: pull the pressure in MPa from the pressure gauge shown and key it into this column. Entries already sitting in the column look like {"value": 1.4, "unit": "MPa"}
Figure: {"value": 1.1, "unit": "MPa"}
